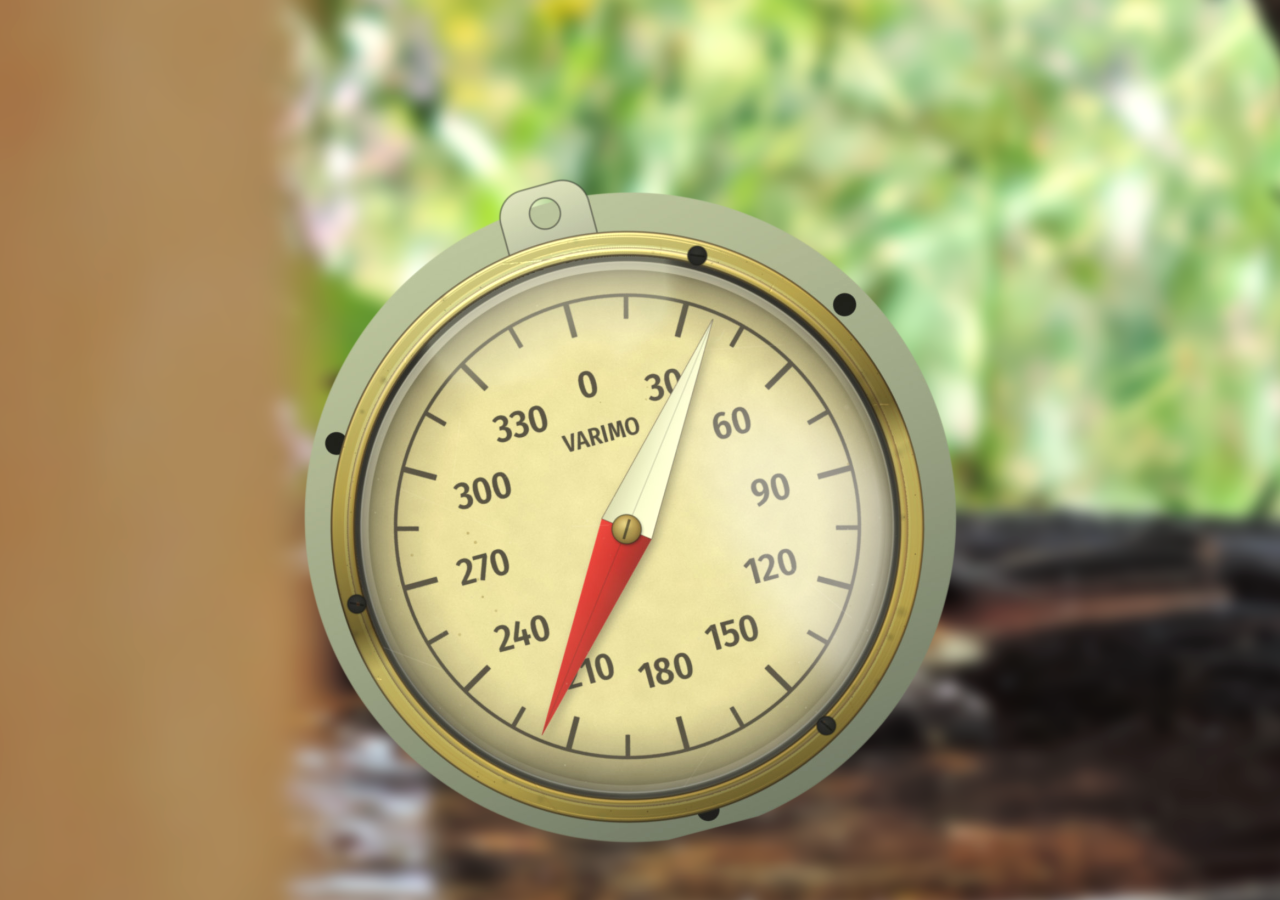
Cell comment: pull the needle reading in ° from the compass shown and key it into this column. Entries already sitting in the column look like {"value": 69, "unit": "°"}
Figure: {"value": 217.5, "unit": "°"}
